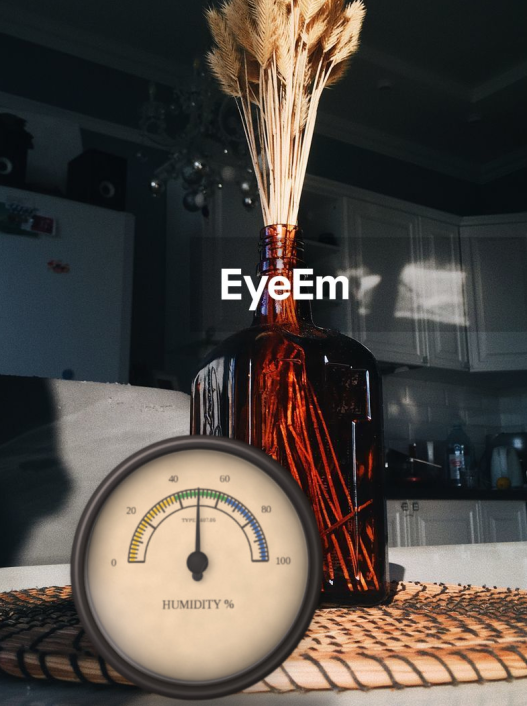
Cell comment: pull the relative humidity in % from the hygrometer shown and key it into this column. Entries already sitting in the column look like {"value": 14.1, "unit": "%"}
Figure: {"value": 50, "unit": "%"}
